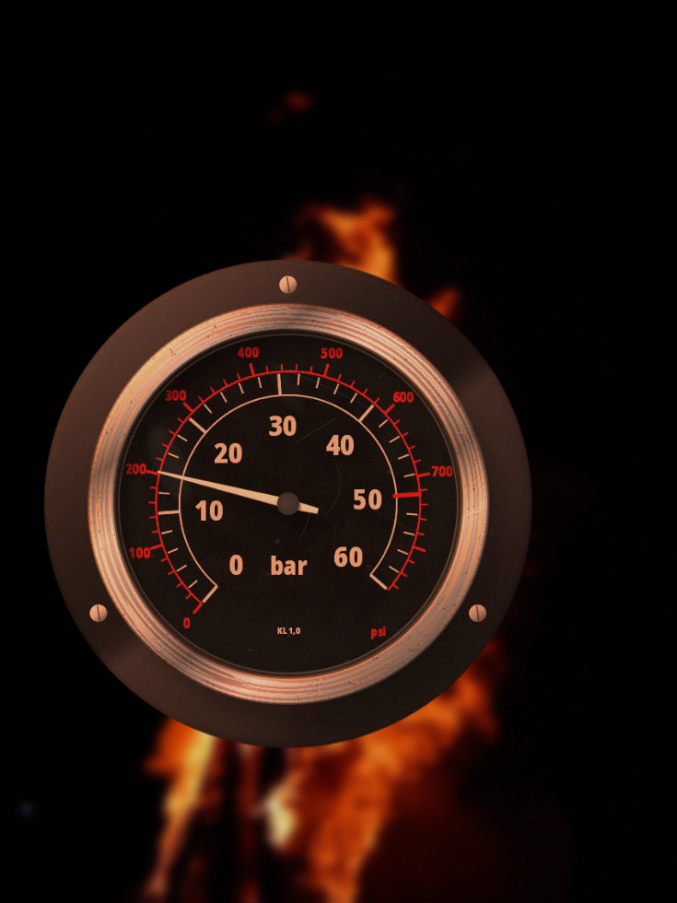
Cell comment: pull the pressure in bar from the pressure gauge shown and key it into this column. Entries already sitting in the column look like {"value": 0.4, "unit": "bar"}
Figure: {"value": 14, "unit": "bar"}
